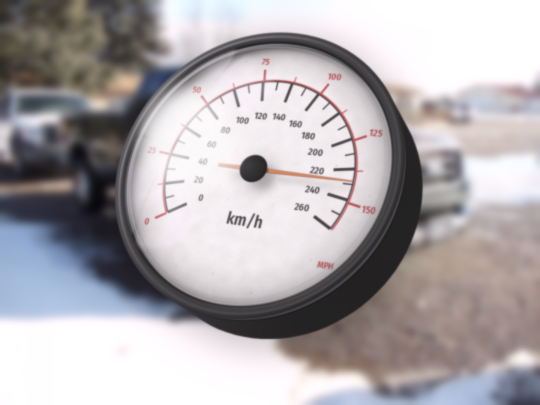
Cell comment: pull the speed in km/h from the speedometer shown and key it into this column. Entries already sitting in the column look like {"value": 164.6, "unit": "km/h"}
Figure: {"value": 230, "unit": "km/h"}
